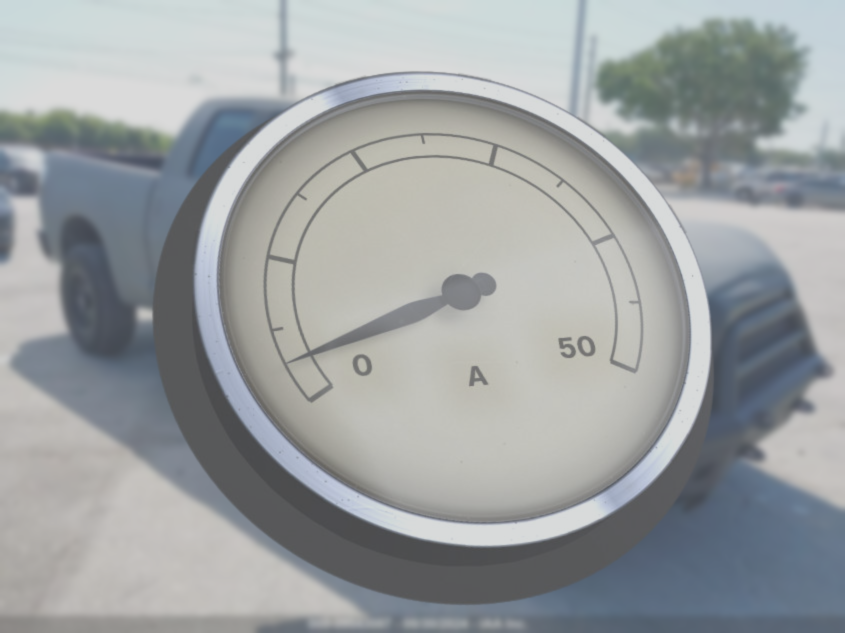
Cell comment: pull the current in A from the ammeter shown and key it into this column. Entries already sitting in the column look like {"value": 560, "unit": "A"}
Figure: {"value": 2.5, "unit": "A"}
